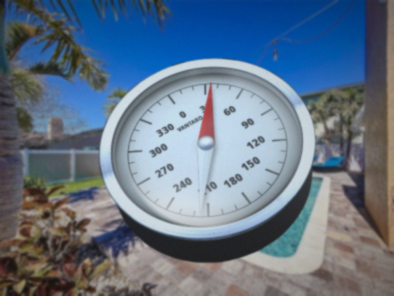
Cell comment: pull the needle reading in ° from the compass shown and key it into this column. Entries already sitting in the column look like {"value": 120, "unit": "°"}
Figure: {"value": 35, "unit": "°"}
